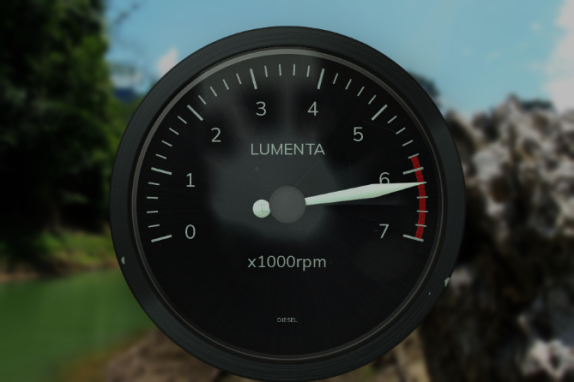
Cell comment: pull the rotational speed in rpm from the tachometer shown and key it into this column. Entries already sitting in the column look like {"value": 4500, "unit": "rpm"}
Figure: {"value": 6200, "unit": "rpm"}
